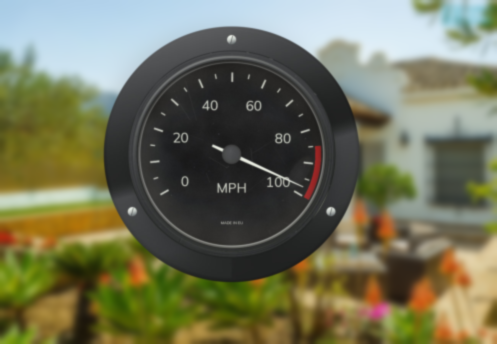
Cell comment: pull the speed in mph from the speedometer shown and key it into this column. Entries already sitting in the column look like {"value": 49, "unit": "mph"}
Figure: {"value": 97.5, "unit": "mph"}
